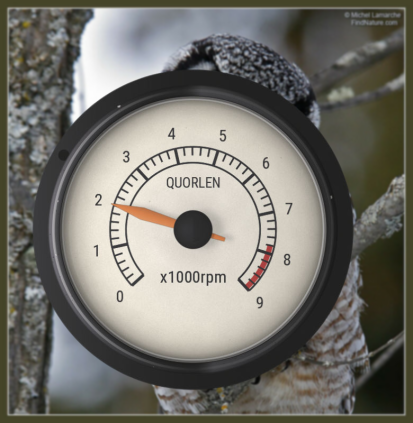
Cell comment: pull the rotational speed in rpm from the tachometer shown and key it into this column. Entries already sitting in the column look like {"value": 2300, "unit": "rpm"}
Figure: {"value": 2000, "unit": "rpm"}
